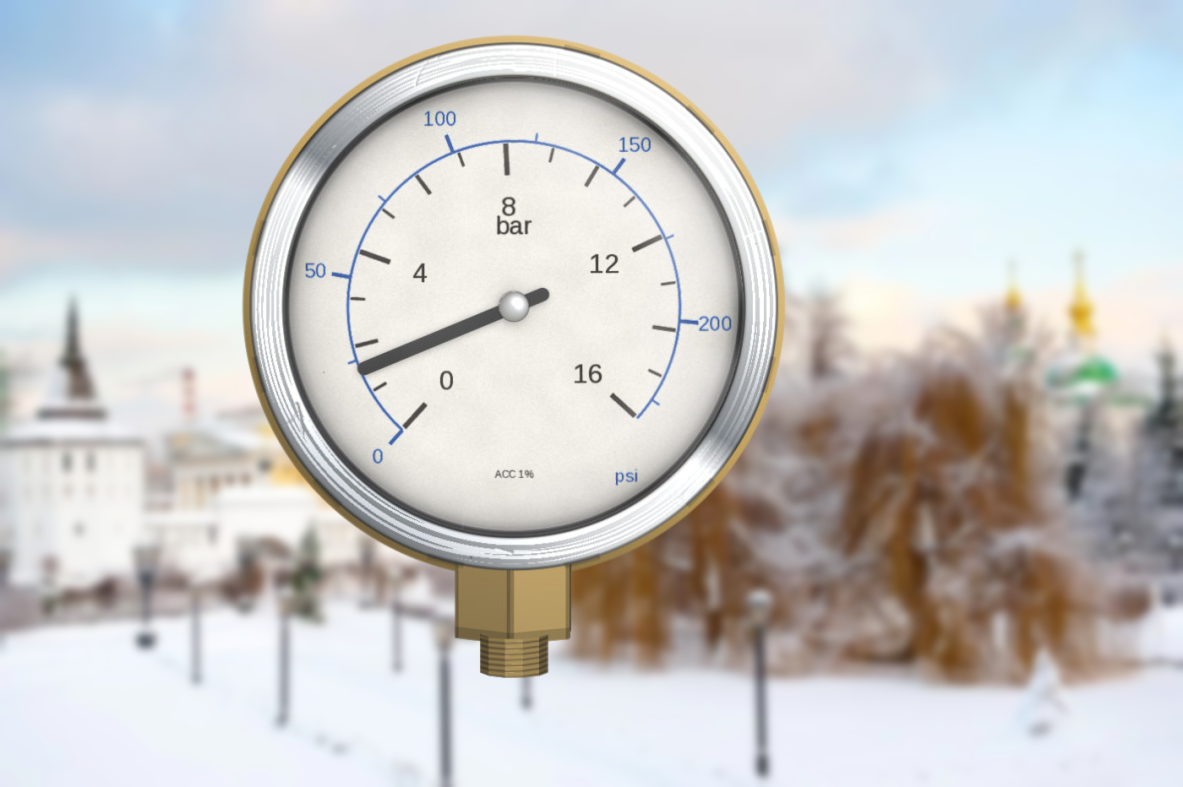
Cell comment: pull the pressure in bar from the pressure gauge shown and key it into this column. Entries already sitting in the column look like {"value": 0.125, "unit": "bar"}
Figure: {"value": 1.5, "unit": "bar"}
